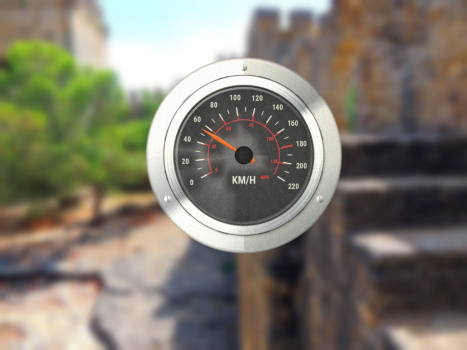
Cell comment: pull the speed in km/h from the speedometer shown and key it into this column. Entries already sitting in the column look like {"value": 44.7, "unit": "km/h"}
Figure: {"value": 55, "unit": "km/h"}
